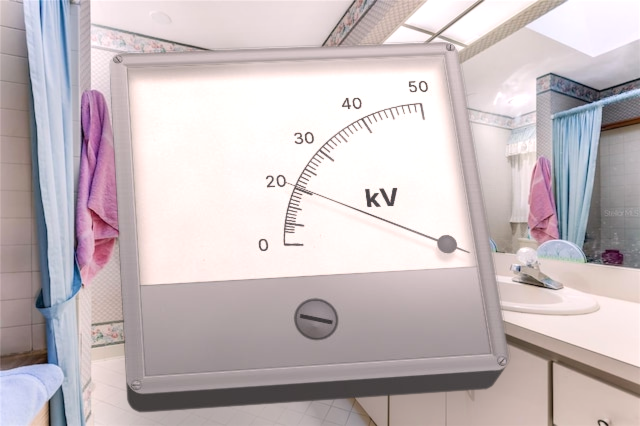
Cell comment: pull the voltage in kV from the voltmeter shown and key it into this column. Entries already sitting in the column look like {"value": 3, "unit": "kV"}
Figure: {"value": 20, "unit": "kV"}
